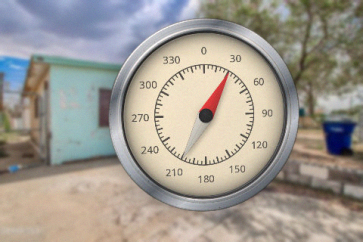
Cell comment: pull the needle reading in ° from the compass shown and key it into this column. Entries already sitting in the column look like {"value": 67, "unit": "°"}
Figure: {"value": 30, "unit": "°"}
